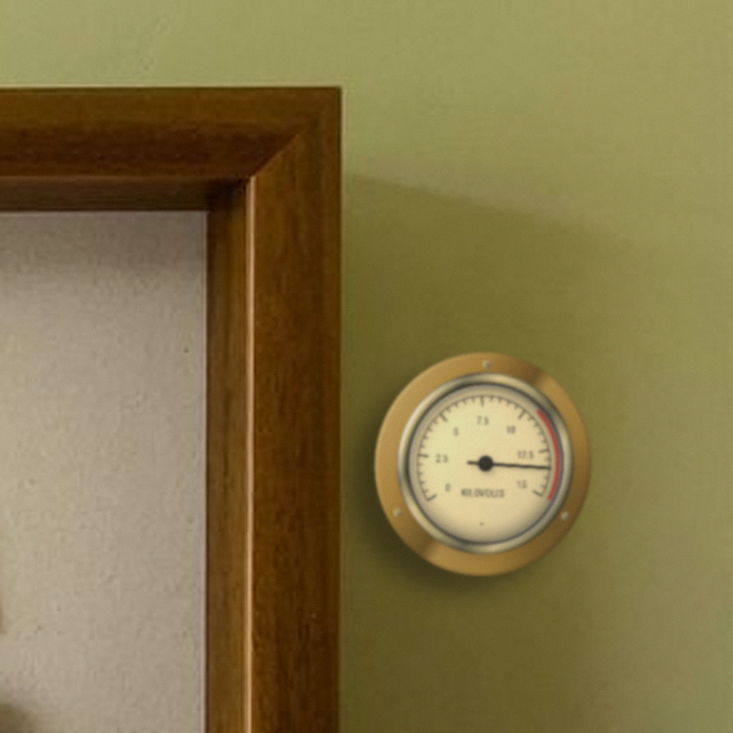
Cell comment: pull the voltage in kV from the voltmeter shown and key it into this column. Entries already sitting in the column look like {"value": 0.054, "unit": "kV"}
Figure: {"value": 13.5, "unit": "kV"}
